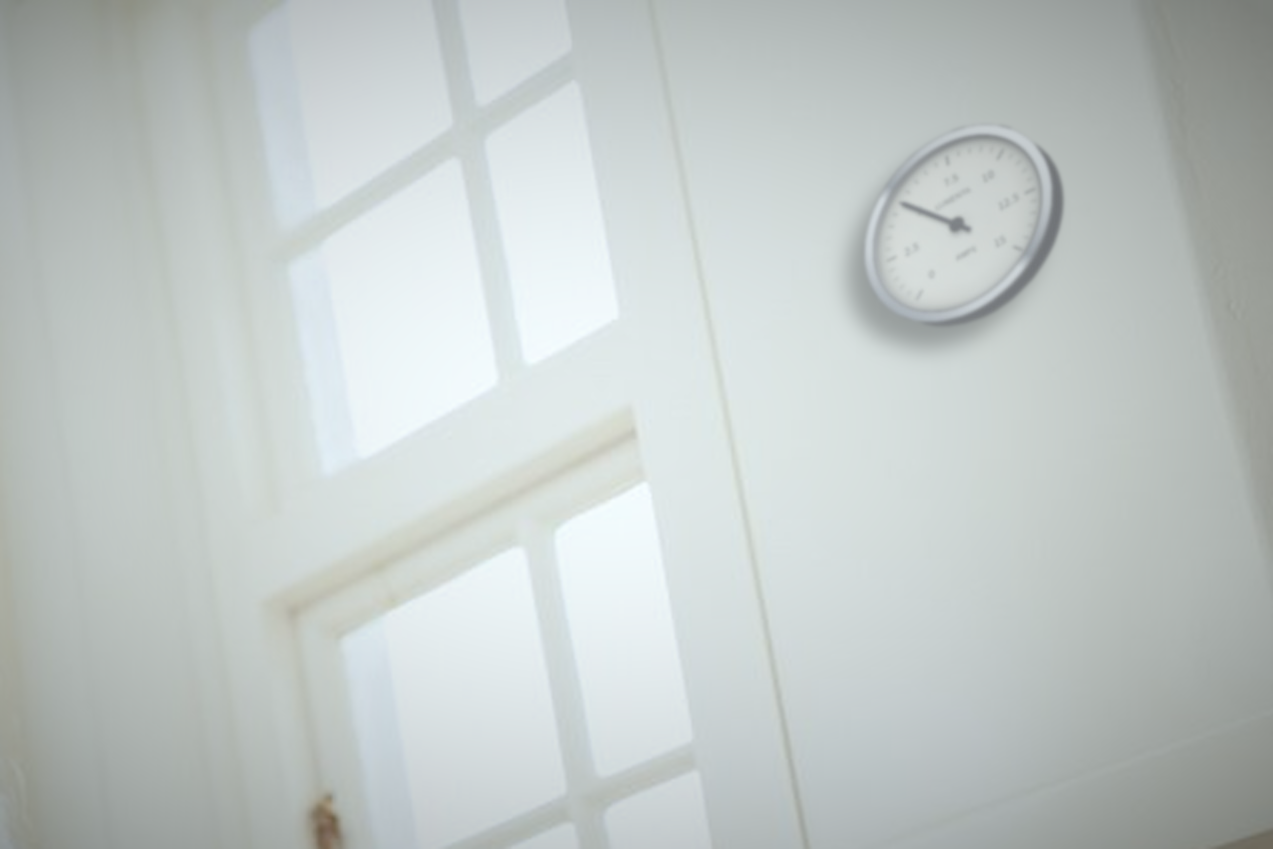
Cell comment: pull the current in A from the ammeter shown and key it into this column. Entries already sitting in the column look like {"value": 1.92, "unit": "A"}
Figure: {"value": 5, "unit": "A"}
